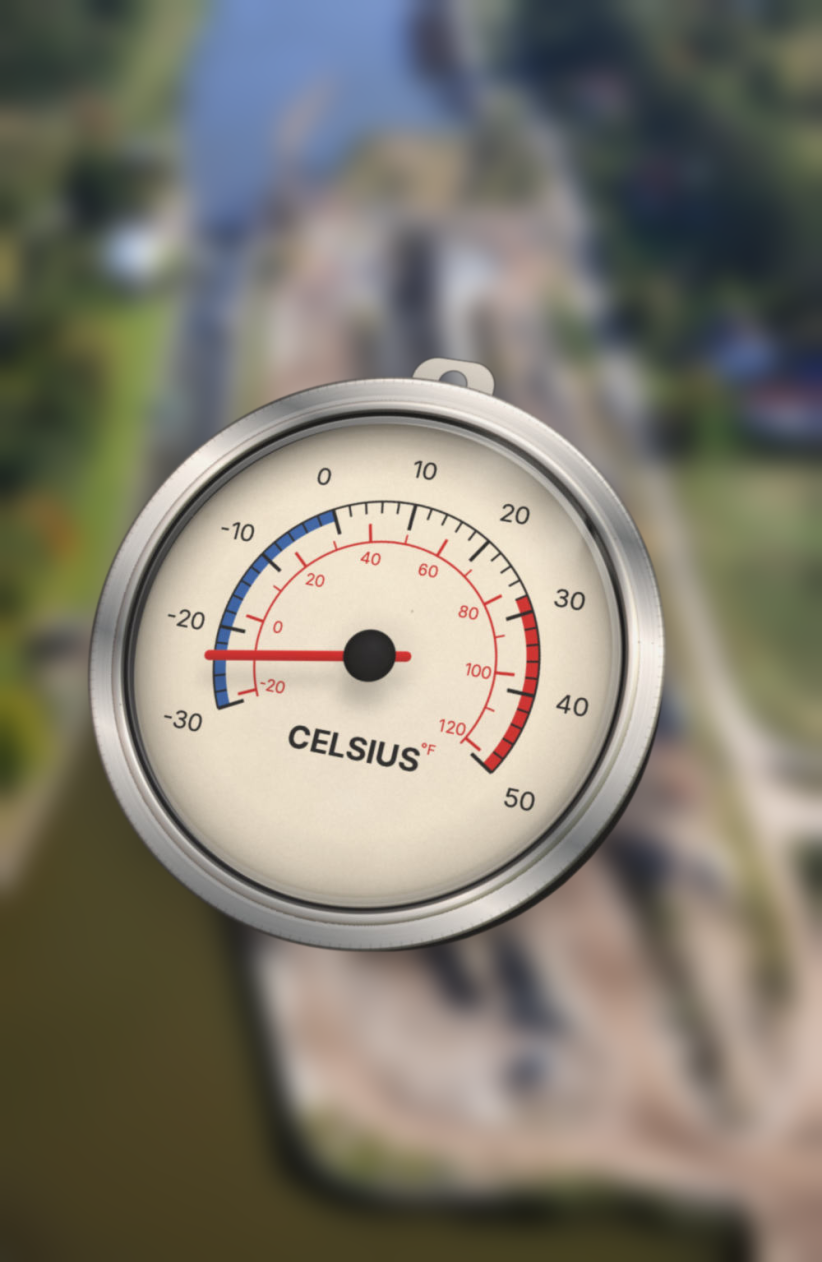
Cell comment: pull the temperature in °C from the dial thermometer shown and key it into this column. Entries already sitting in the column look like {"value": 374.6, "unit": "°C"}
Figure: {"value": -24, "unit": "°C"}
